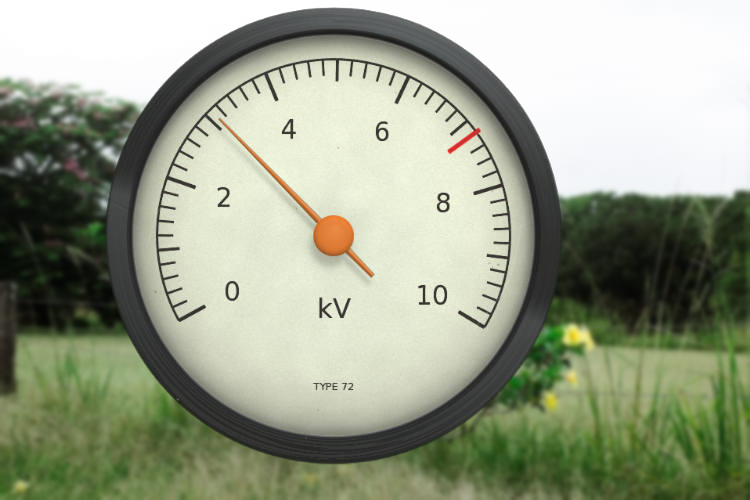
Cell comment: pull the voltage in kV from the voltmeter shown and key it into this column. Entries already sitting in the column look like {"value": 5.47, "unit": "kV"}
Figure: {"value": 3.1, "unit": "kV"}
